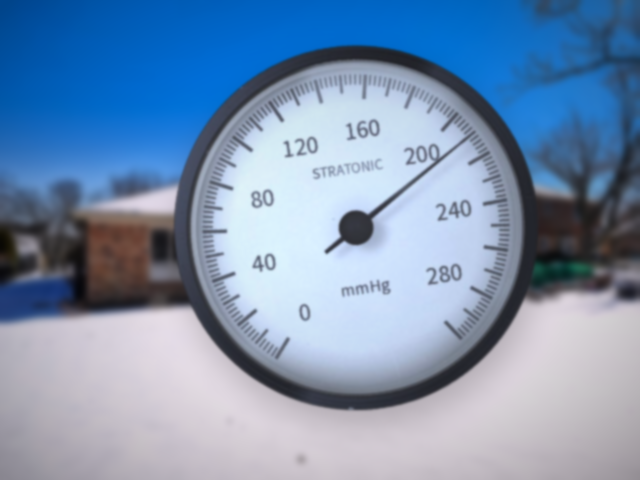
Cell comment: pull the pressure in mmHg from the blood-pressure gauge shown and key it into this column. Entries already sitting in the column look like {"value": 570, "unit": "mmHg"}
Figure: {"value": 210, "unit": "mmHg"}
